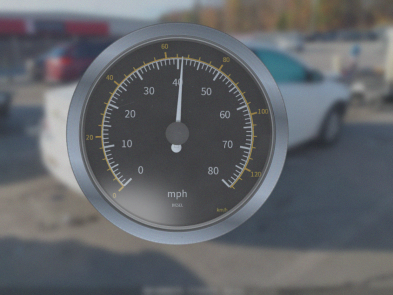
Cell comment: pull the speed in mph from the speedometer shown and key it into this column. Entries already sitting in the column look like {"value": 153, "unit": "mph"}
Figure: {"value": 41, "unit": "mph"}
